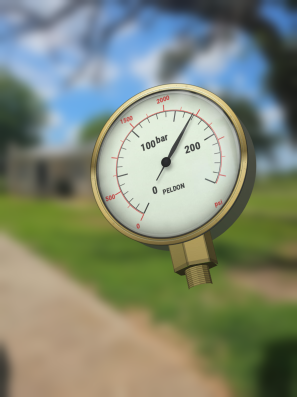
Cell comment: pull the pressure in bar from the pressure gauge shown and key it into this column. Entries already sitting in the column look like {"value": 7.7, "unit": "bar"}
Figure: {"value": 170, "unit": "bar"}
